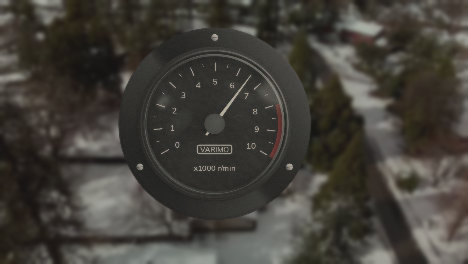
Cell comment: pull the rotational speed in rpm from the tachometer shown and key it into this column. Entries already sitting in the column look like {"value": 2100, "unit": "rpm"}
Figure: {"value": 6500, "unit": "rpm"}
